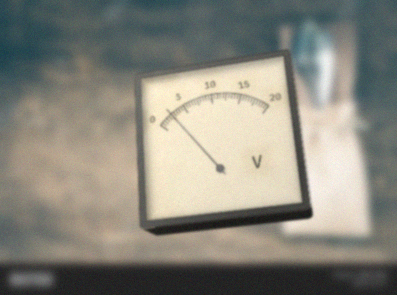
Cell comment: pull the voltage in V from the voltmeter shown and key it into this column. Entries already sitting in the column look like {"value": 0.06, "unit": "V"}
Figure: {"value": 2.5, "unit": "V"}
